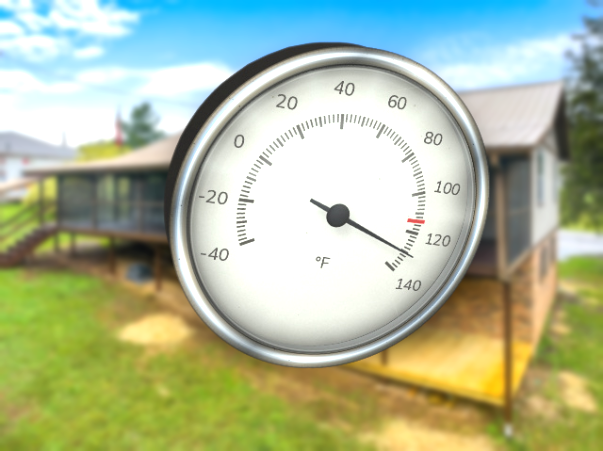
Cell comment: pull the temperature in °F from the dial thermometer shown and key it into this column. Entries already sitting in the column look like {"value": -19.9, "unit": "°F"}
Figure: {"value": 130, "unit": "°F"}
